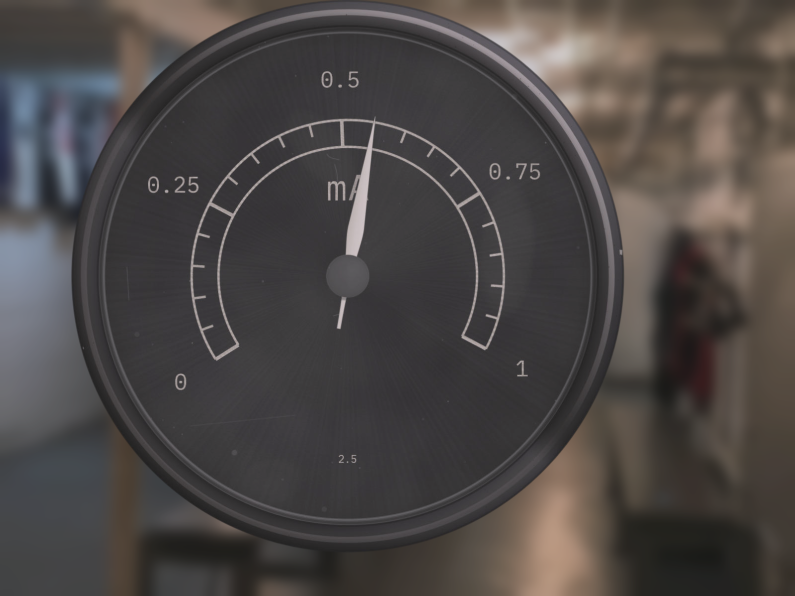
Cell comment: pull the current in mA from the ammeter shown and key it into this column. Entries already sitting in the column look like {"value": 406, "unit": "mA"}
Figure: {"value": 0.55, "unit": "mA"}
